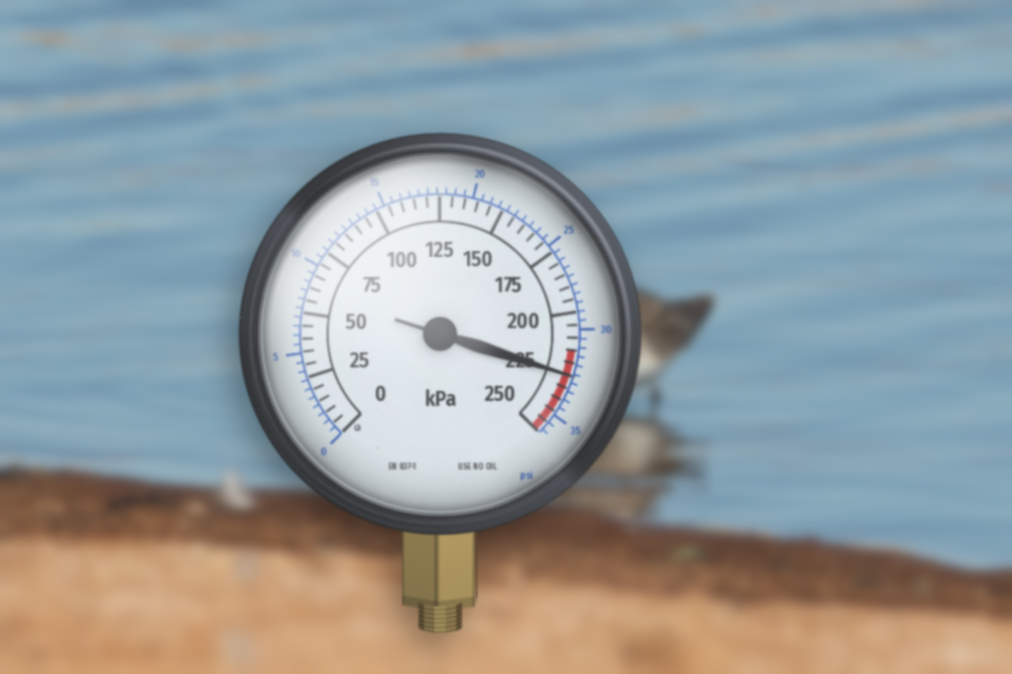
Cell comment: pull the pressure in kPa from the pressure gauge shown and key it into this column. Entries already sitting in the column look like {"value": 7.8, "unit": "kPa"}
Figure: {"value": 225, "unit": "kPa"}
